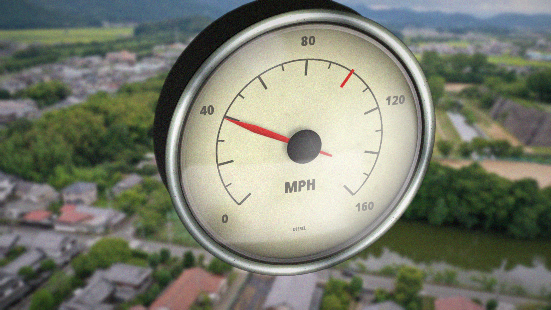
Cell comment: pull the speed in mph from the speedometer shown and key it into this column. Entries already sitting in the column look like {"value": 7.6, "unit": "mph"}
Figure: {"value": 40, "unit": "mph"}
